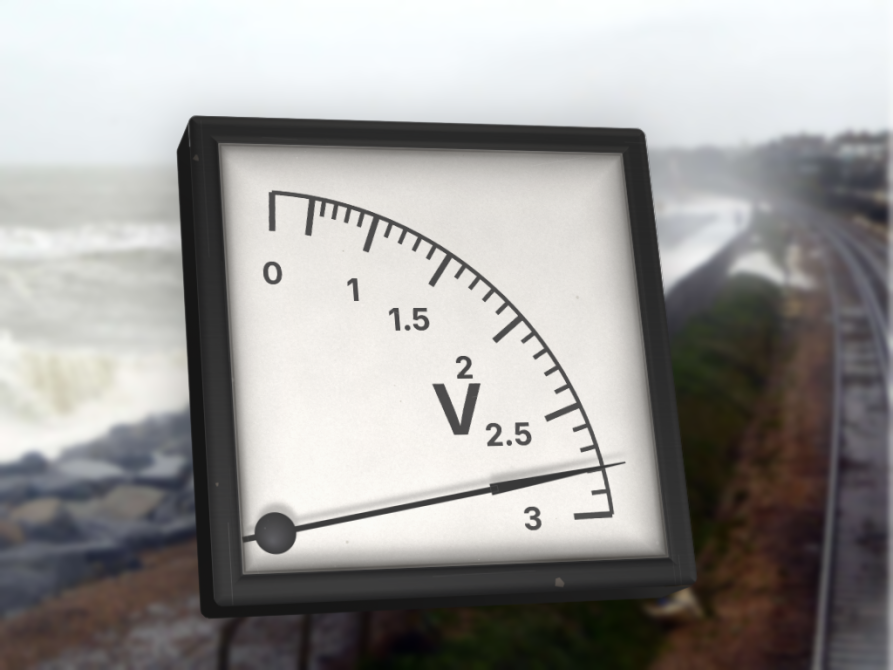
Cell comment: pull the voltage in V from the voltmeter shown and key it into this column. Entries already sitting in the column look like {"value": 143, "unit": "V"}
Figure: {"value": 2.8, "unit": "V"}
